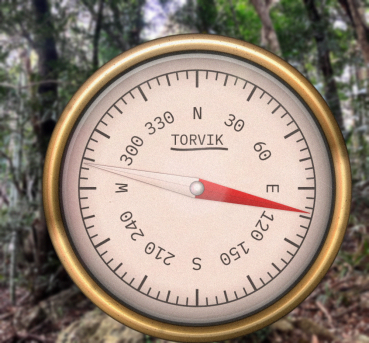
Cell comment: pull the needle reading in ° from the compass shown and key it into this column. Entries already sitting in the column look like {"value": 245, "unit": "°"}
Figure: {"value": 102.5, "unit": "°"}
